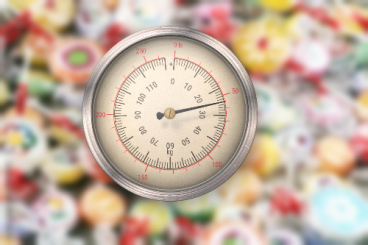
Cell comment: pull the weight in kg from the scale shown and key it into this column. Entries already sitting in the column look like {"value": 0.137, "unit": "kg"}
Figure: {"value": 25, "unit": "kg"}
